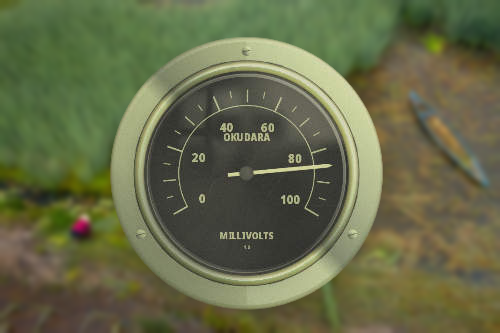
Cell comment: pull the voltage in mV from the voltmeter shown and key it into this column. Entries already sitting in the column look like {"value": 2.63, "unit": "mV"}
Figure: {"value": 85, "unit": "mV"}
